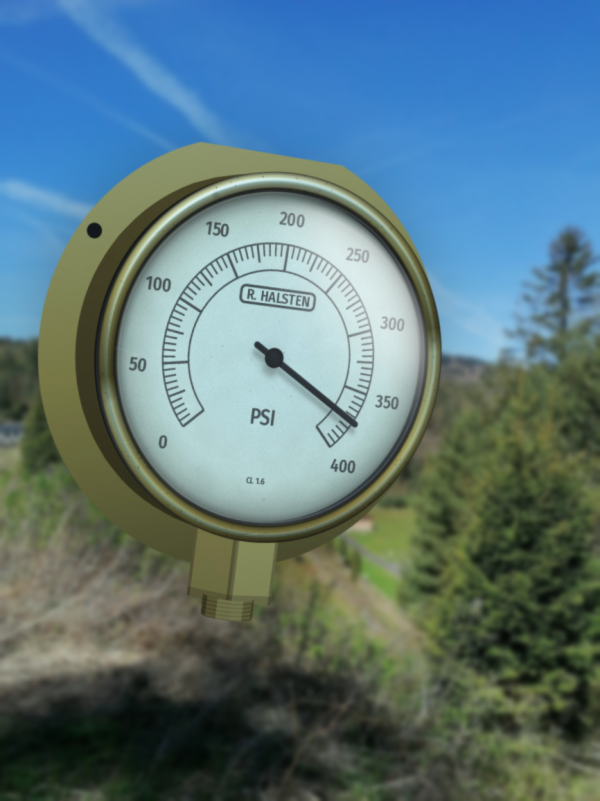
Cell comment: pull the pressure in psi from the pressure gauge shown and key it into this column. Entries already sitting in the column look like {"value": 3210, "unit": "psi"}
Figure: {"value": 375, "unit": "psi"}
